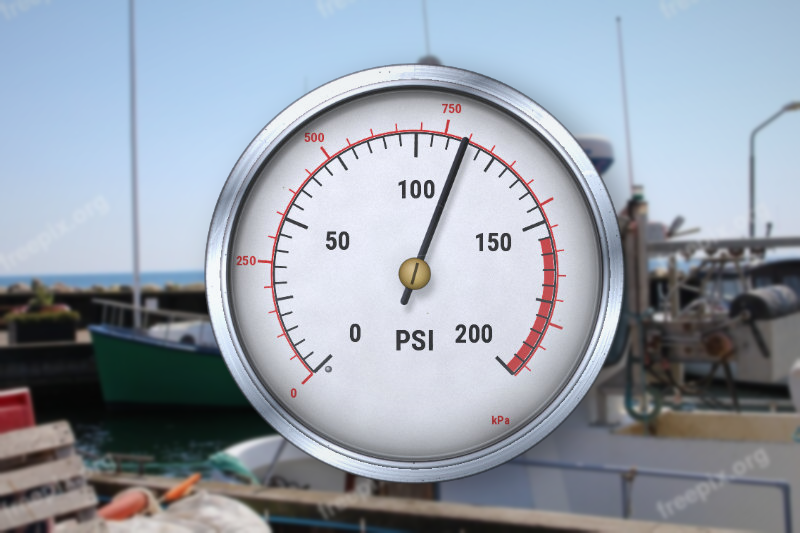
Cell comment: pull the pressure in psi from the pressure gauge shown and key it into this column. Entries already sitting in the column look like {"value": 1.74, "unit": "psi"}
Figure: {"value": 115, "unit": "psi"}
